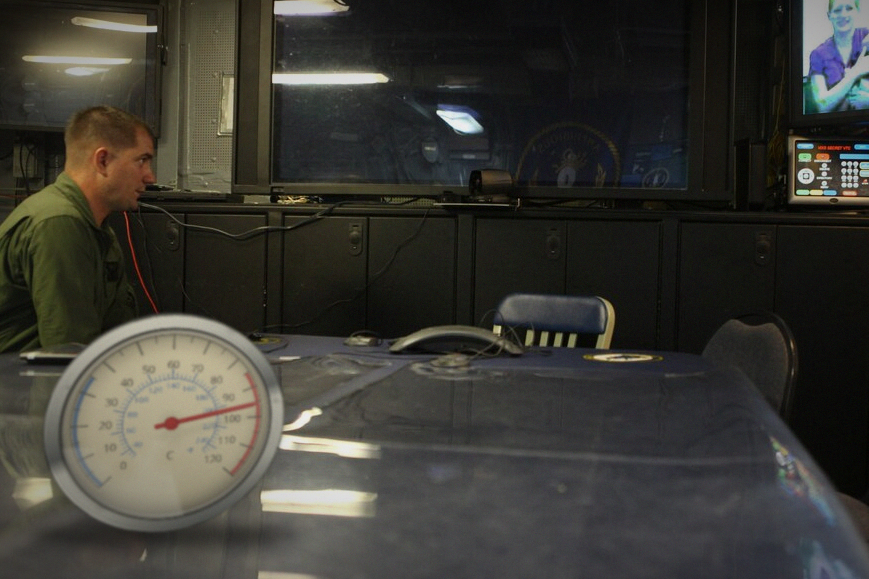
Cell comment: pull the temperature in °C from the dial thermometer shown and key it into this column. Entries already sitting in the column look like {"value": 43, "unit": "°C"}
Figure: {"value": 95, "unit": "°C"}
